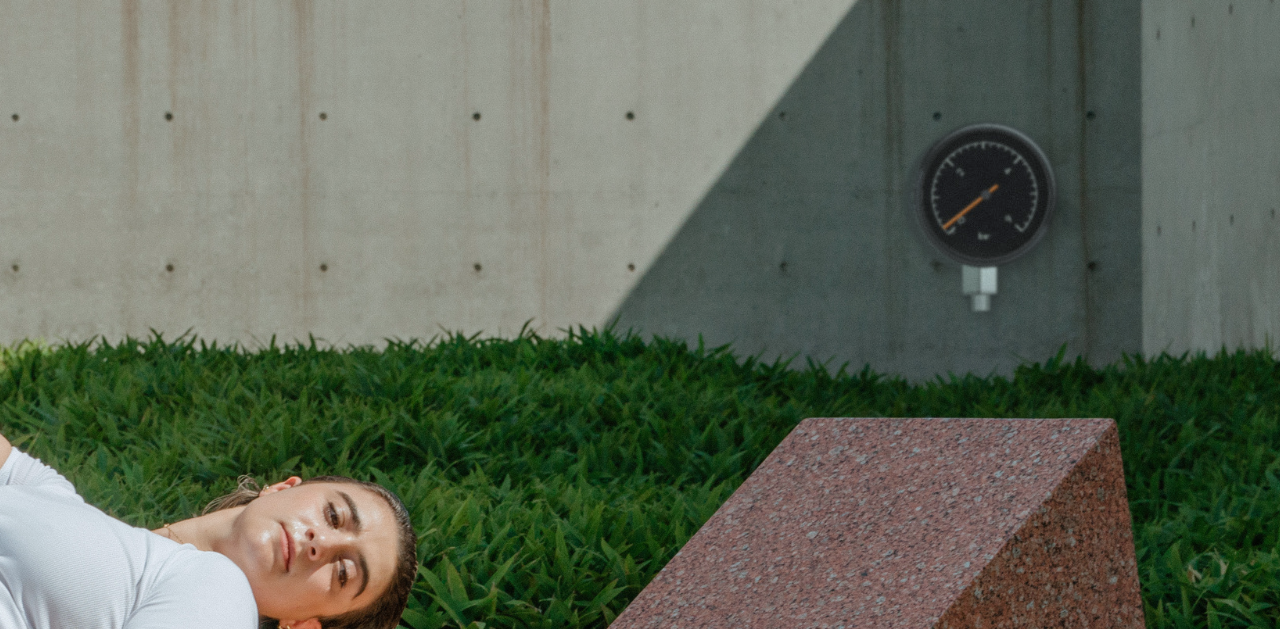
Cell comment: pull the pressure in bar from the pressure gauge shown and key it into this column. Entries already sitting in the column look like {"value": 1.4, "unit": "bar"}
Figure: {"value": 0.2, "unit": "bar"}
